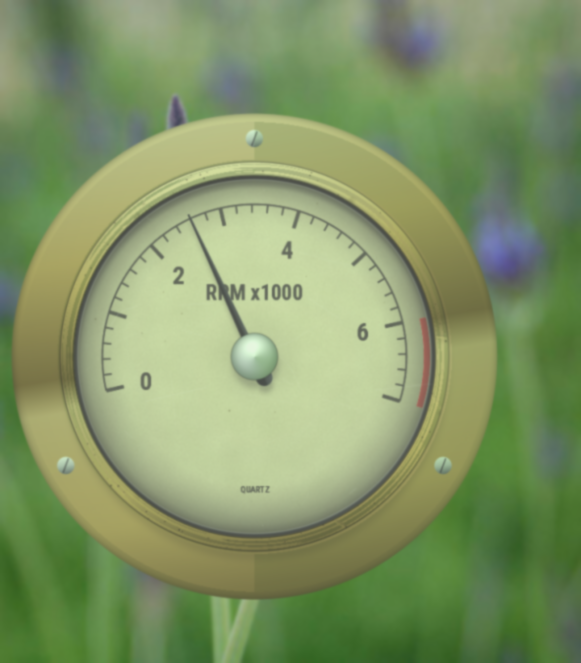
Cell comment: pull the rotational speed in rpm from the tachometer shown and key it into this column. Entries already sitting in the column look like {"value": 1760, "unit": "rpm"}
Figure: {"value": 2600, "unit": "rpm"}
